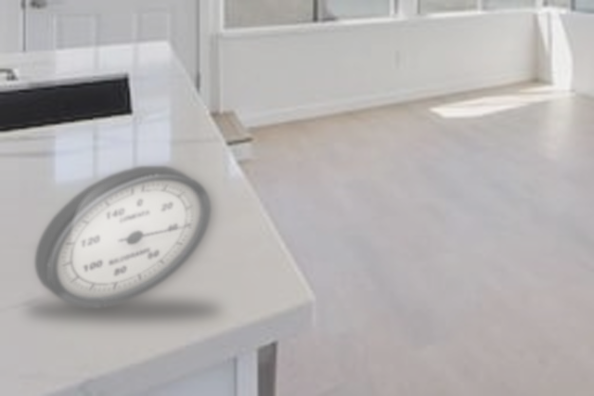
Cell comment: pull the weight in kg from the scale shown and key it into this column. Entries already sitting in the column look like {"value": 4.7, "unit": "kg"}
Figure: {"value": 40, "unit": "kg"}
